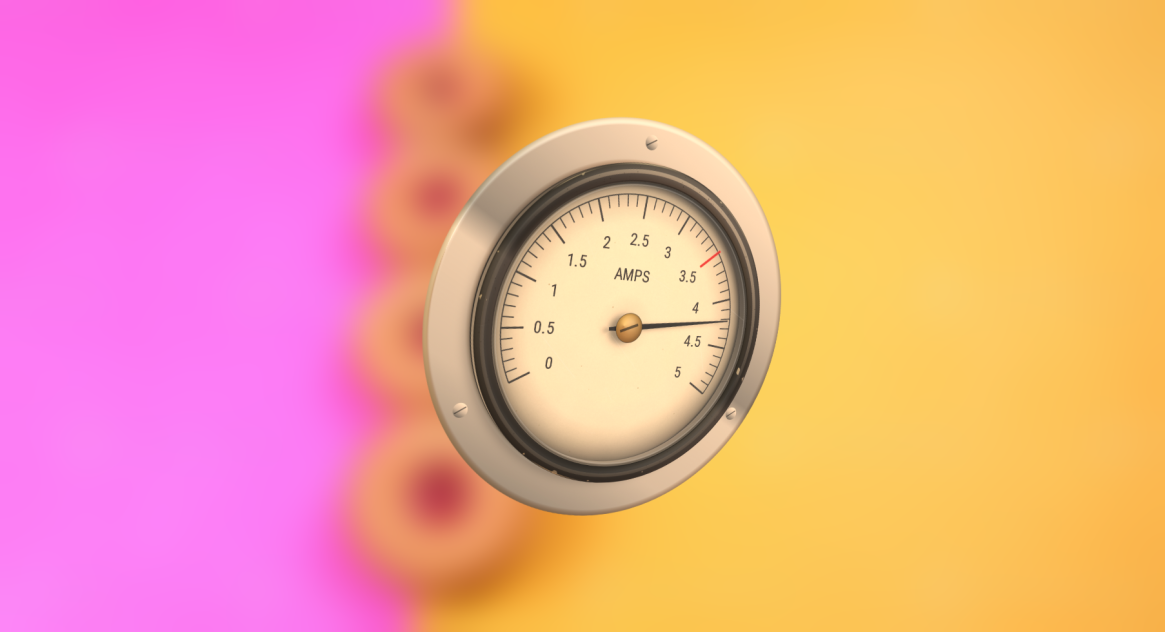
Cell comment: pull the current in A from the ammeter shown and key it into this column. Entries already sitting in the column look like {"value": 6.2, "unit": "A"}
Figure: {"value": 4.2, "unit": "A"}
